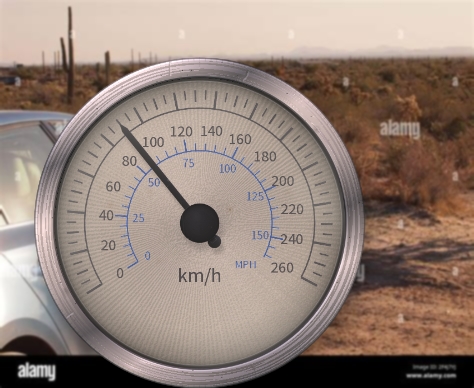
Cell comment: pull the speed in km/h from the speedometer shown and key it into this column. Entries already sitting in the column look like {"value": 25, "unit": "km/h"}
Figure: {"value": 90, "unit": "km/h"}
